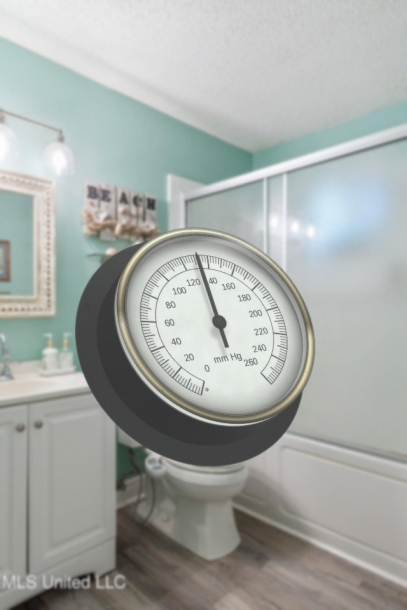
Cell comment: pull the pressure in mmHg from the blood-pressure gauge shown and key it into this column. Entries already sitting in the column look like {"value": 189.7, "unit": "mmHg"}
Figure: {"value": 130, "unit": "mmHg"}
